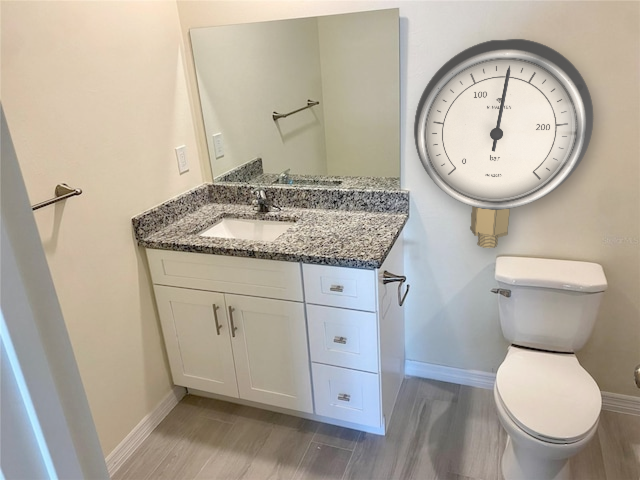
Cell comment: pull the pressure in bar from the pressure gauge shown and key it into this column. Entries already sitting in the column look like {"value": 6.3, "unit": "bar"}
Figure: {"value": 130, "unit": "bar"}
